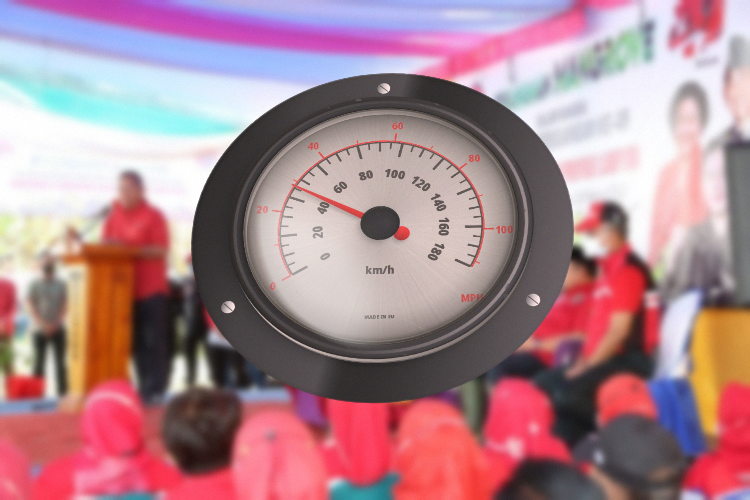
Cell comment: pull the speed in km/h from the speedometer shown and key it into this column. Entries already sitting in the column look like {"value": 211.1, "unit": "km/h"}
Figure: {"value": 45, "unit": "km/h"}
